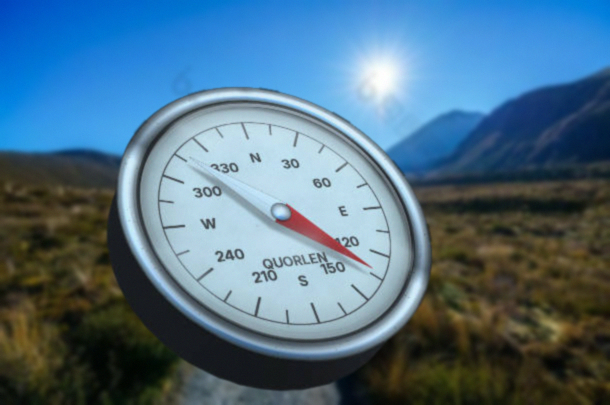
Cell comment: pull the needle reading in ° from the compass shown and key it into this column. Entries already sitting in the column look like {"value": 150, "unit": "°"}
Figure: {"value": 135, "unit": "°"}
